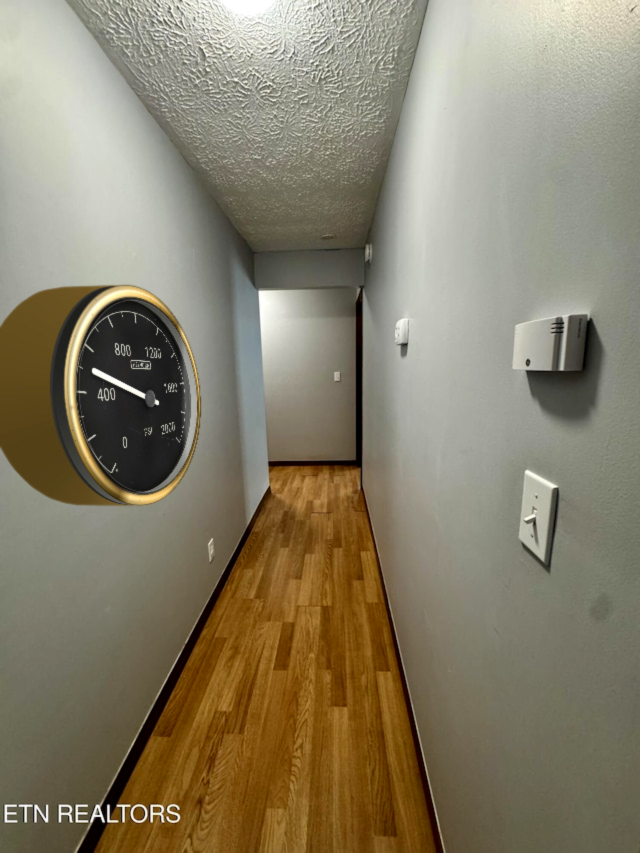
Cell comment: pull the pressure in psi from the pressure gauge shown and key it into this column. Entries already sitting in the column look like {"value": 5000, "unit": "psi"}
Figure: {"value": 500, "unit": "psi"}
